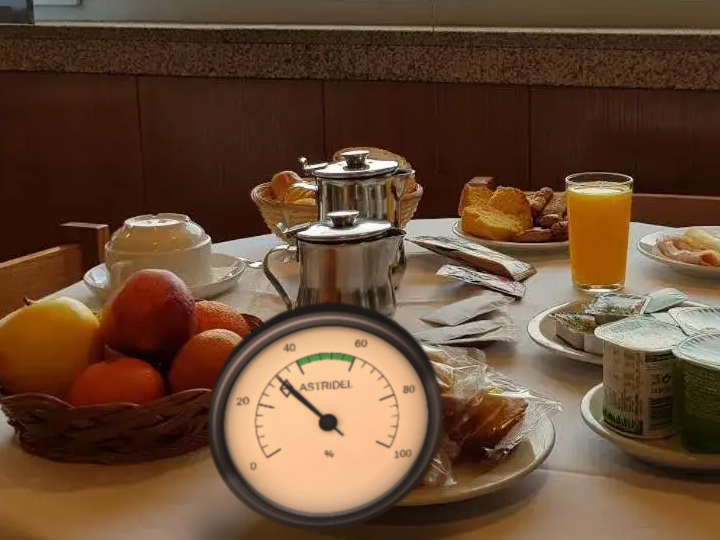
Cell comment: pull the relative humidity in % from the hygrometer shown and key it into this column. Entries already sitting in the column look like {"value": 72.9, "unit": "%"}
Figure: {"value": 32, "unit": "%"}
